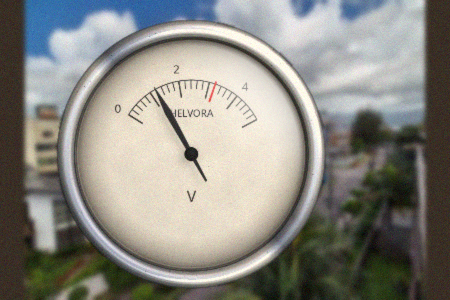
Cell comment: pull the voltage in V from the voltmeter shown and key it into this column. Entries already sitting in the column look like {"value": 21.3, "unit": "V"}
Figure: {"value": 1.2, "unit": "V"}
